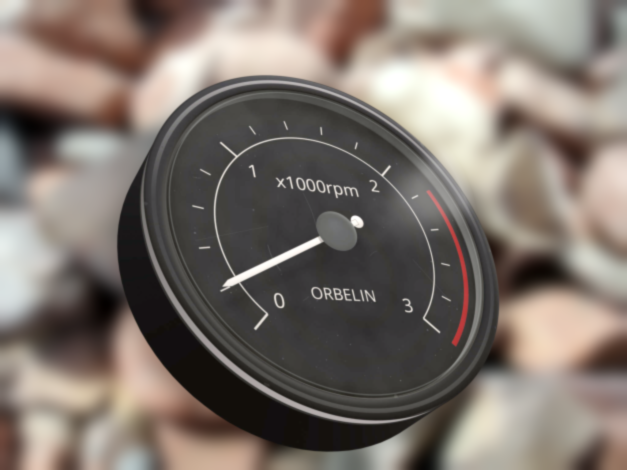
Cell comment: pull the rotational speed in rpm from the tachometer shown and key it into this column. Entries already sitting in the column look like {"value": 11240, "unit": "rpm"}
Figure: {"value": 200, "unit": "rpm"}
